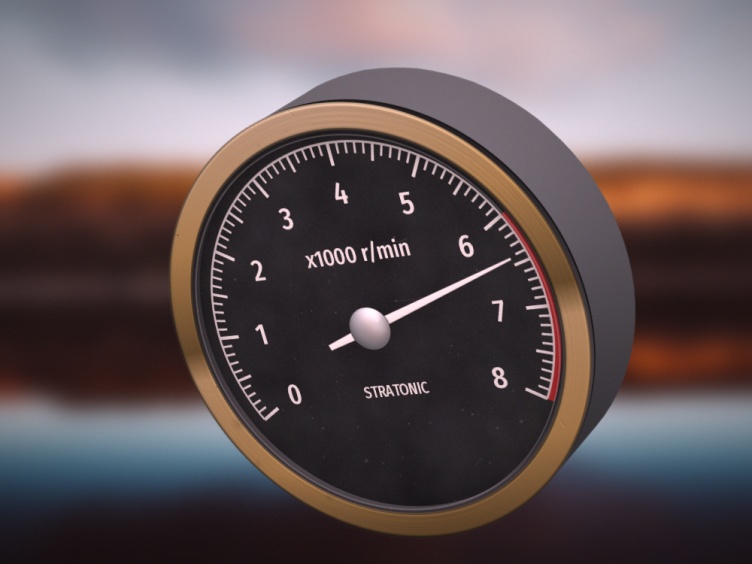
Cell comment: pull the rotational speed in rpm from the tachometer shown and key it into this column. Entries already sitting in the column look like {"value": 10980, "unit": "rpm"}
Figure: {"value": 6400, "unit": "rpm"}
